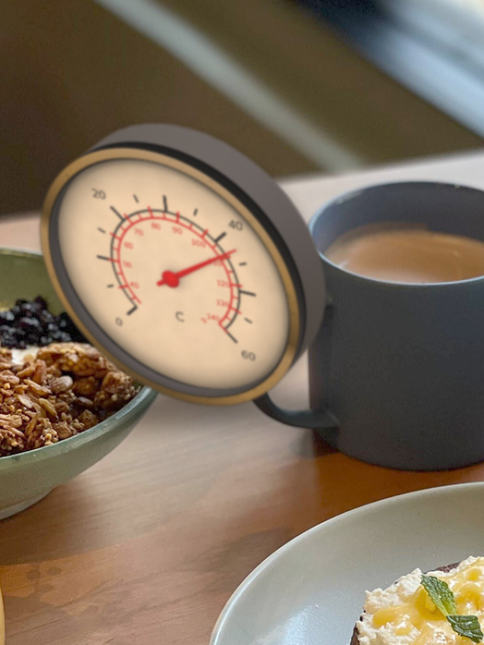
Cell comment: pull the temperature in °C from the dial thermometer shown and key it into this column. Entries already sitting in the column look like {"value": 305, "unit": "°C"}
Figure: {"value": 42.5, "unit": "°C"}
